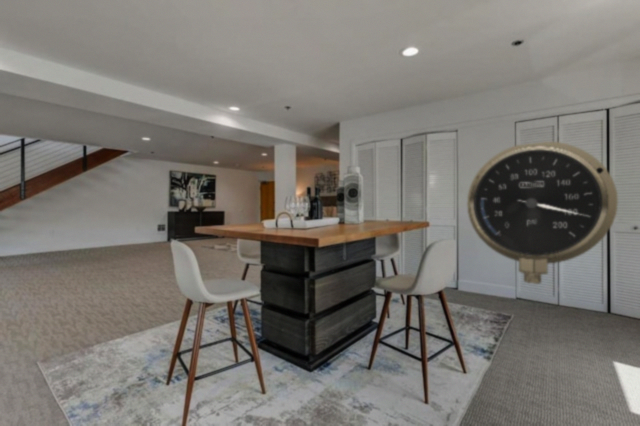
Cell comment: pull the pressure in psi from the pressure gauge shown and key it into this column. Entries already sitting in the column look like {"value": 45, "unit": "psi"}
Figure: {"value": 180, "unit": "psi"}
